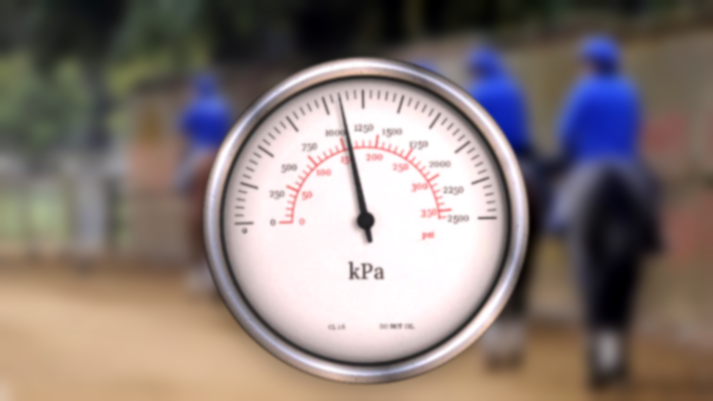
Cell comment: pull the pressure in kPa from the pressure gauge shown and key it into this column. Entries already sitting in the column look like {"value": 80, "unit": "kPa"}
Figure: {"value": 1100, "unit": "kPa"}
